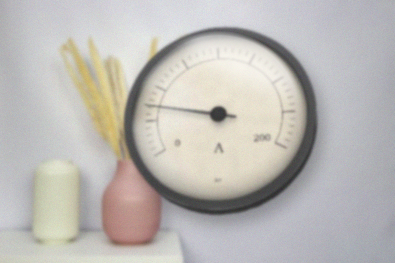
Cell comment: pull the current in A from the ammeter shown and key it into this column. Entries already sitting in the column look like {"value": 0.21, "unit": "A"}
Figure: {"value": 35, "unit": "A"}
